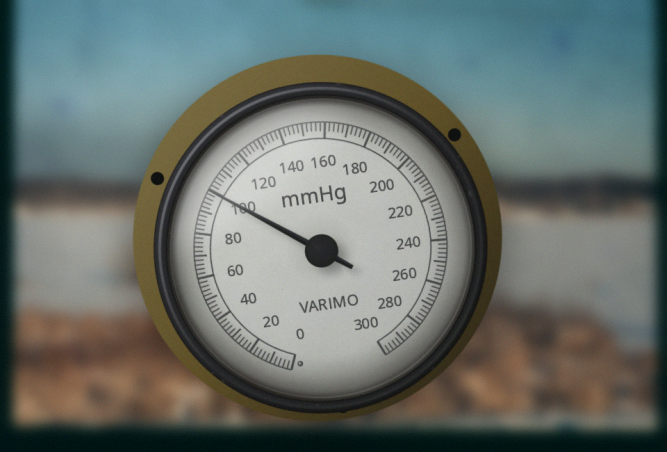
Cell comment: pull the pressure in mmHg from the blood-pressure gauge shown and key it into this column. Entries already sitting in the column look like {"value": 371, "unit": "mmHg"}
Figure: {"value": 100, "unit": "mmHg"}
